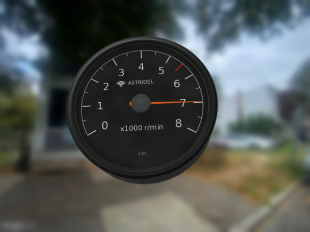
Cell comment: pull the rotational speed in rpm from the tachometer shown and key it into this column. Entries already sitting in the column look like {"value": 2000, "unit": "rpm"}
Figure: {"value": 7000, "unit": "rpm"}
